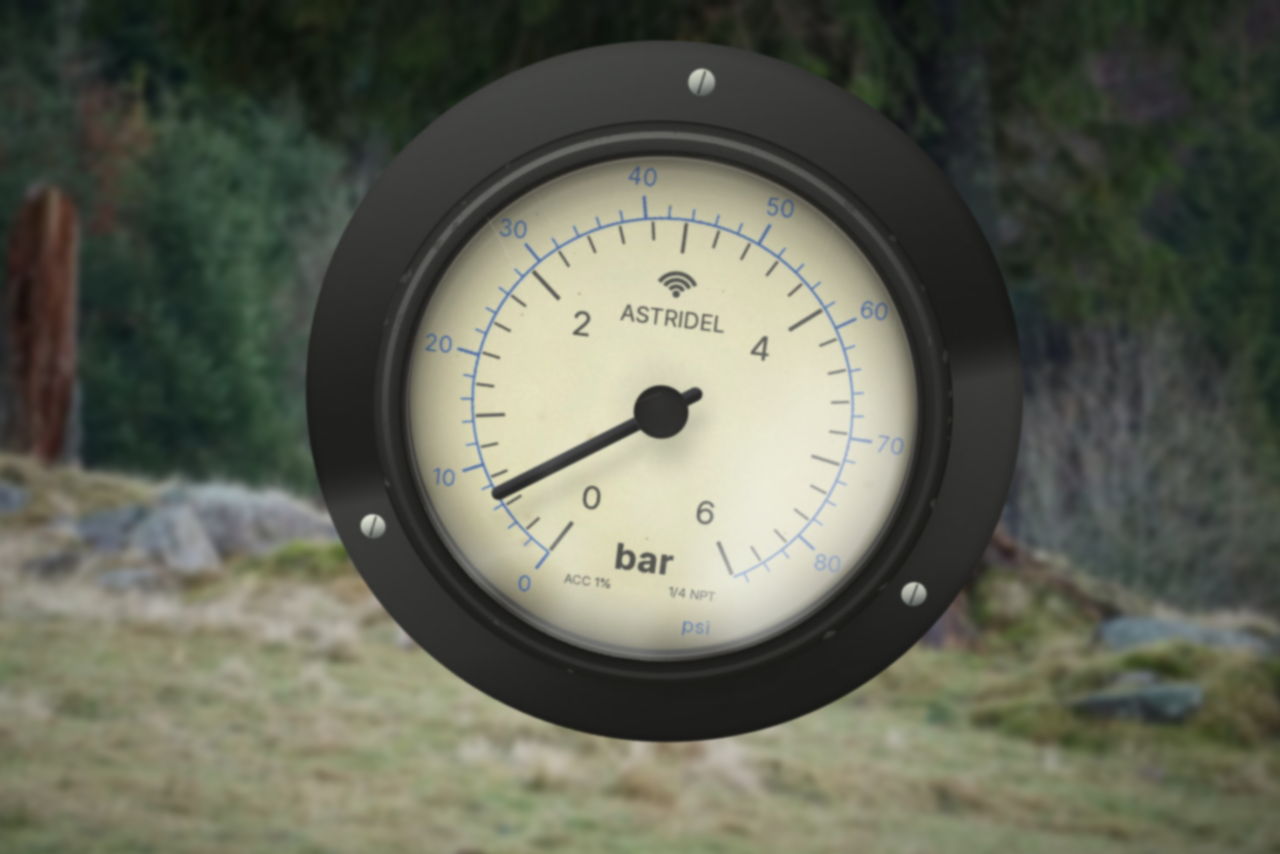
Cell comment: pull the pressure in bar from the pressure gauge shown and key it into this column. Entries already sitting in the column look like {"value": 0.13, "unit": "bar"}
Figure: {"value": 0.5, "unit": "bar"}
